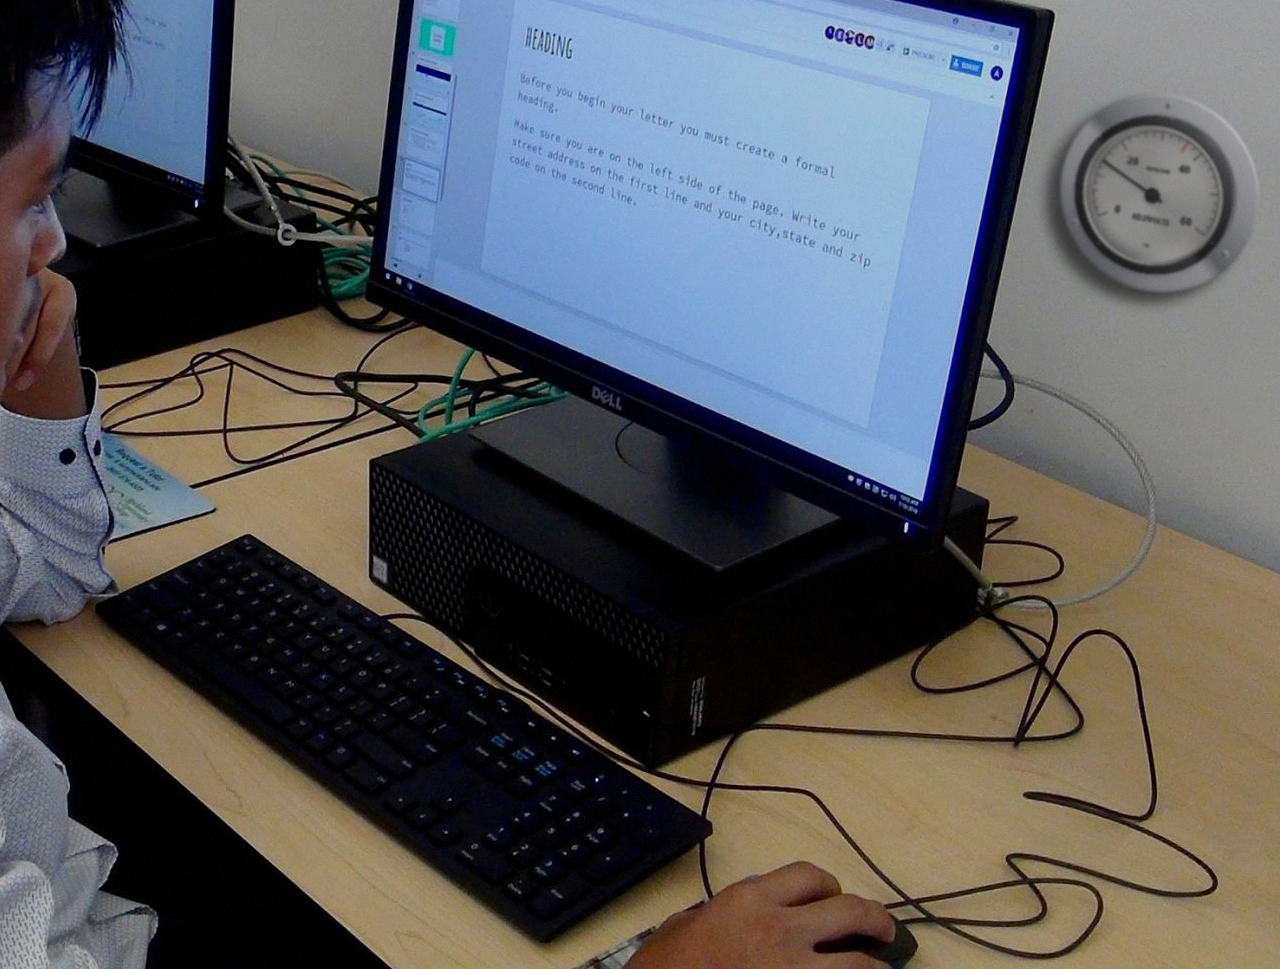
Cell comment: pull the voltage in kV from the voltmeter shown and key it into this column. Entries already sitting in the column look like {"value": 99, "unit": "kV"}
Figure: {"value": 14, "unit": "kV"}
